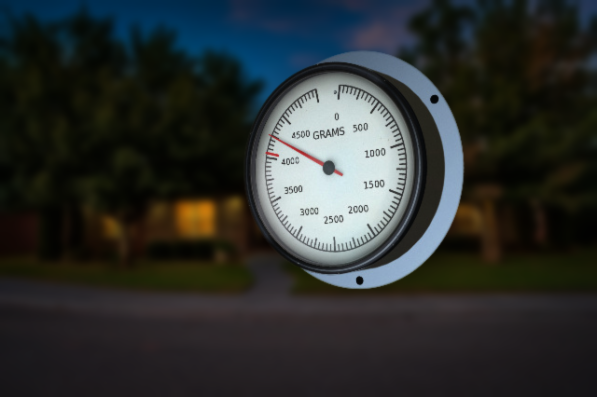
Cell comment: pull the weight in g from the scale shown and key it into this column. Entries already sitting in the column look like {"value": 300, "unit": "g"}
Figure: {"value": 4250, "unit": "g"}
